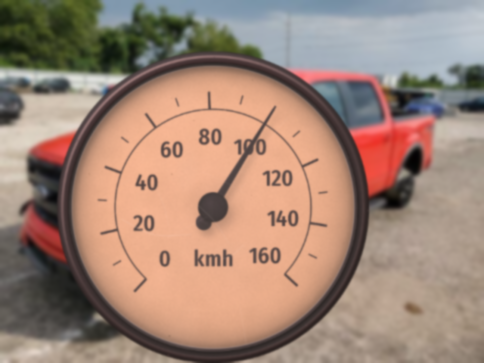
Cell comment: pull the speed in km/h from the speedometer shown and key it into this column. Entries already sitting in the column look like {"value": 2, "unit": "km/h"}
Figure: {"value": 100, "unit": "km/h"}
